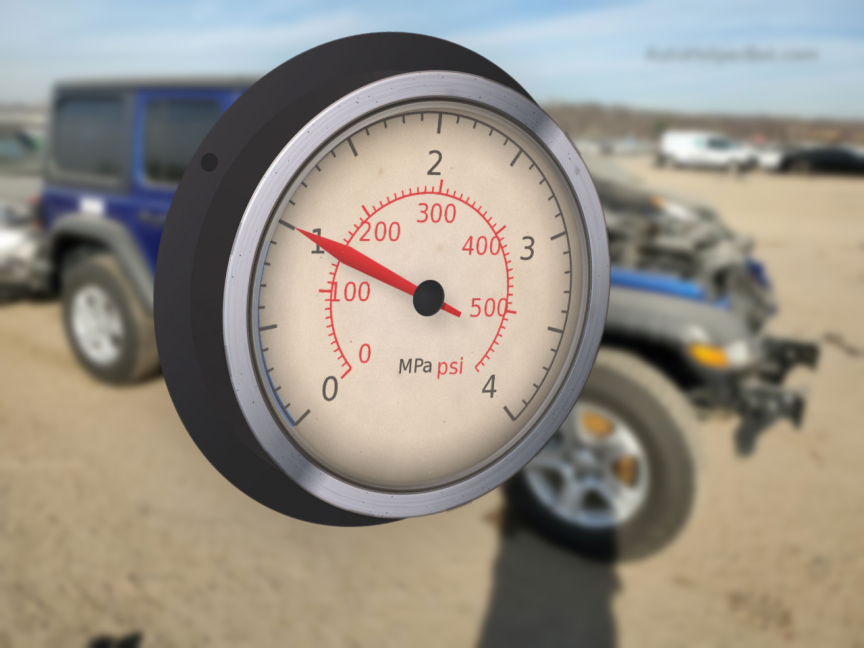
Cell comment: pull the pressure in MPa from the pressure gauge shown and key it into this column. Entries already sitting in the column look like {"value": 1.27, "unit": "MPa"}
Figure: {"value": 1, "unit": "MPa"}
